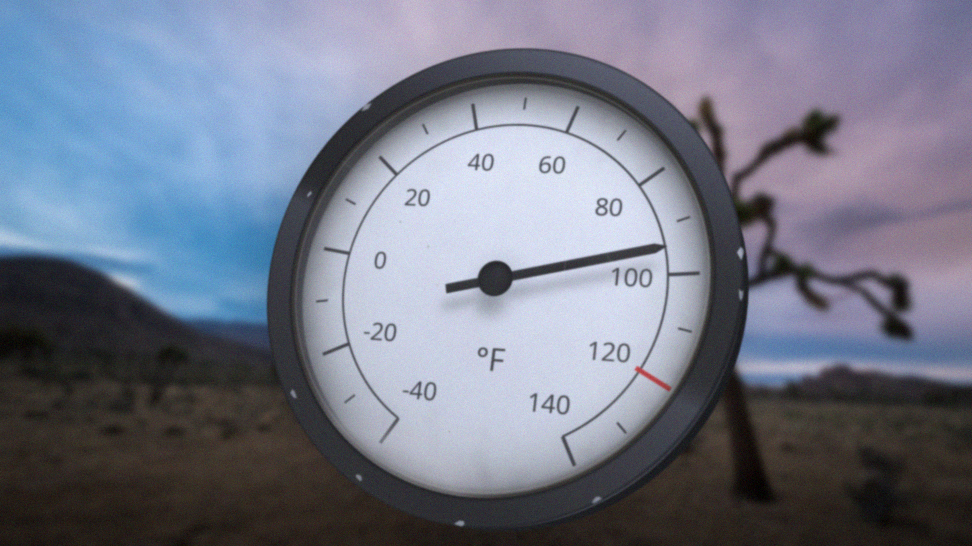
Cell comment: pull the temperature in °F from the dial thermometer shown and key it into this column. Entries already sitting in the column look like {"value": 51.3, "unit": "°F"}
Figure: {"value": 95, "unit": "°F"}
